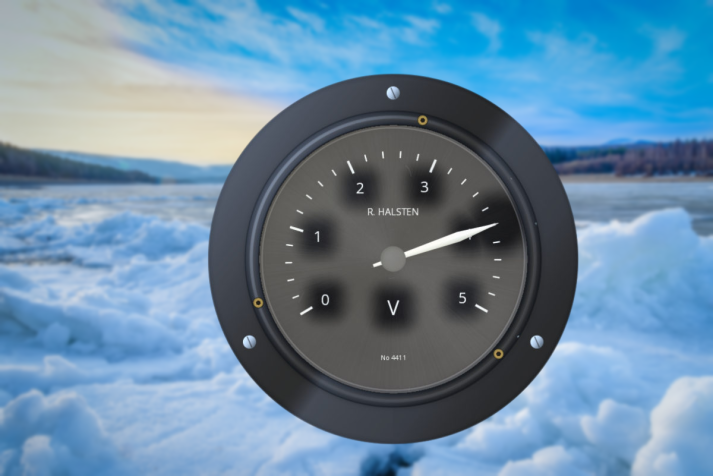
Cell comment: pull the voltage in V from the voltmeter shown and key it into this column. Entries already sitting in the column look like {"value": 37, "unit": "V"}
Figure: {"value": 4, "unit": "V"}
